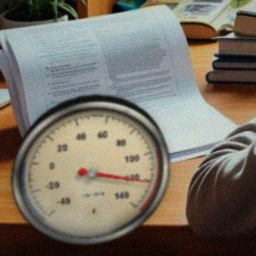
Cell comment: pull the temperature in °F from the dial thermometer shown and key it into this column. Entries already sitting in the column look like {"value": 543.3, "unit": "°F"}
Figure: {"value": 120, "unit": "°F"}
